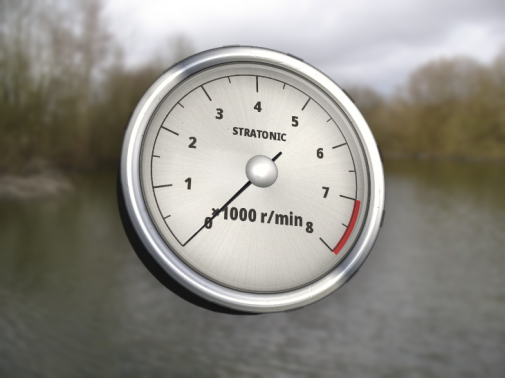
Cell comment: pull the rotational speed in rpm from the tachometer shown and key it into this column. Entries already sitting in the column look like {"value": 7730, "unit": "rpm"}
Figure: {"value": 0, "unit": "rpm"}
